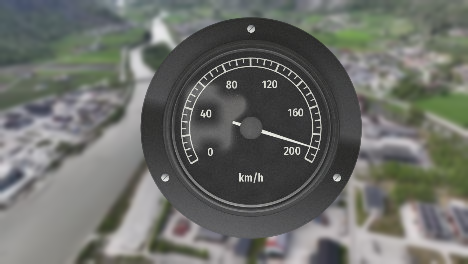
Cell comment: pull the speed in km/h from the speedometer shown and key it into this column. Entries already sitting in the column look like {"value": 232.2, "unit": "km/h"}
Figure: {"value": 190, "unit": "km/h"}
